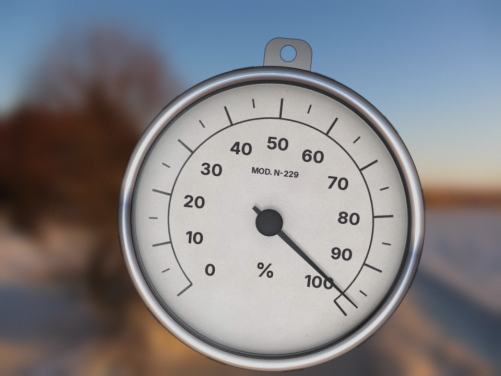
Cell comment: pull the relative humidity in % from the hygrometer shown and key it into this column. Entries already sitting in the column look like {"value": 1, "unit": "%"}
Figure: {"value": 97.5, "unit": "%"}
